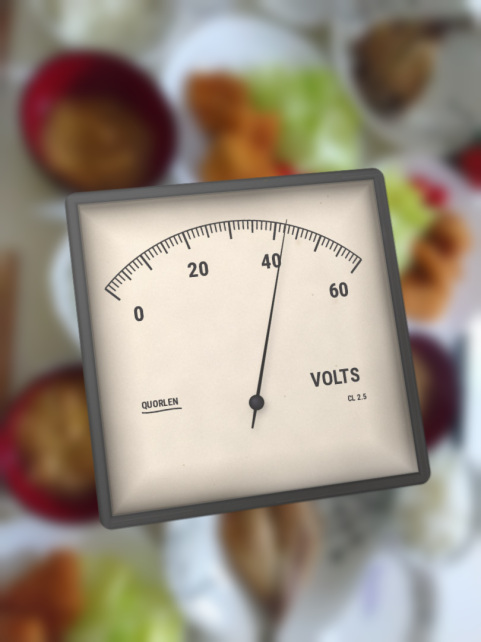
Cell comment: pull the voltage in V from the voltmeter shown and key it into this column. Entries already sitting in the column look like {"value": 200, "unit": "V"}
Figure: {"value": 42, "unit": "V"}
